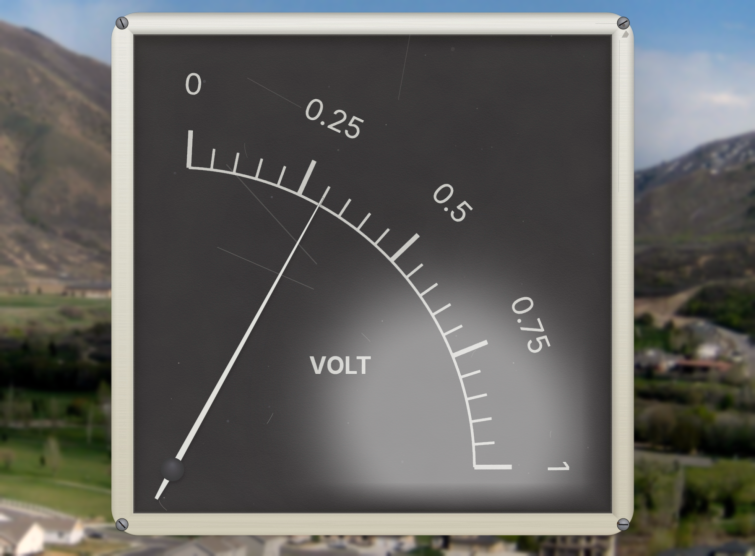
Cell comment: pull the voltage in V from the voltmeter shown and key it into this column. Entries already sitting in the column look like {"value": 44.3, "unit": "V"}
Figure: {"value": 0.3, "unit": "V"}
